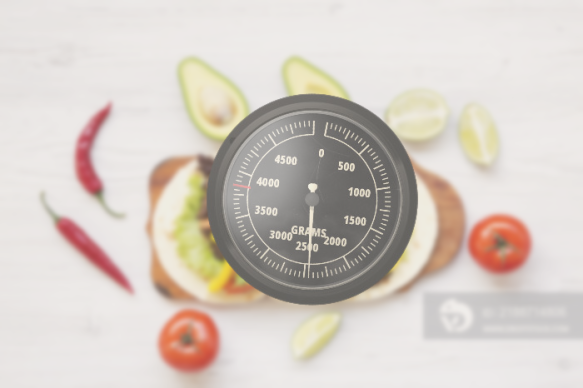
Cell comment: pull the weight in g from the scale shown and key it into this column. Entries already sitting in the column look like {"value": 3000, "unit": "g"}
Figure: {"value": 2450, "unit": "g"}
